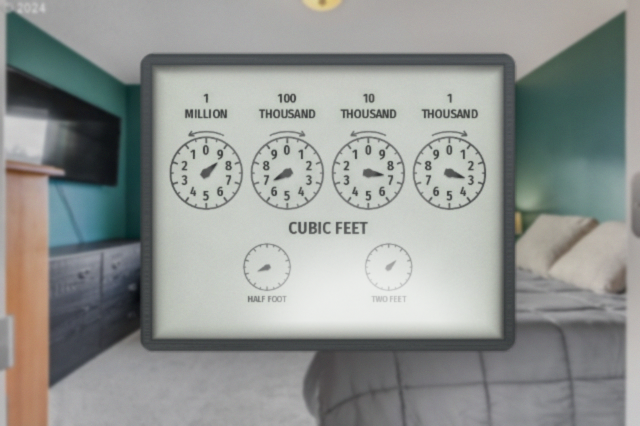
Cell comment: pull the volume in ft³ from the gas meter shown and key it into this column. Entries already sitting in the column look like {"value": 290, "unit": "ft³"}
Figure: {"value": 867300, "unit": "ft³"}
